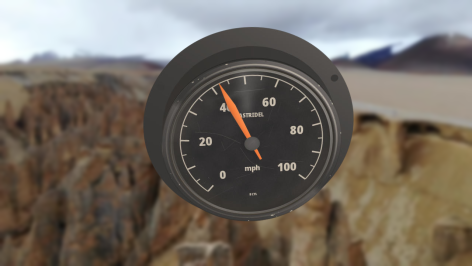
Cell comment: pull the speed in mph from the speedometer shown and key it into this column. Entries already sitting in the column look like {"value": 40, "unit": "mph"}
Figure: {"value": 42.5, "unit": "mph"}
